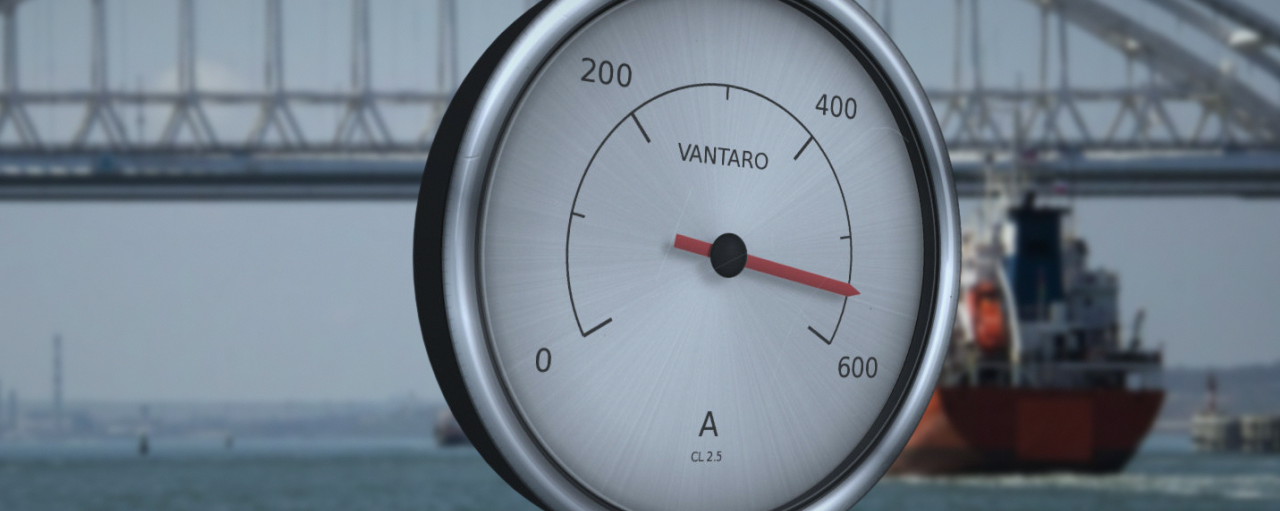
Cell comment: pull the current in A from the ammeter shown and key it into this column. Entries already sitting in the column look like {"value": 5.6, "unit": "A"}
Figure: {"value": 550, "unit": "A"}
